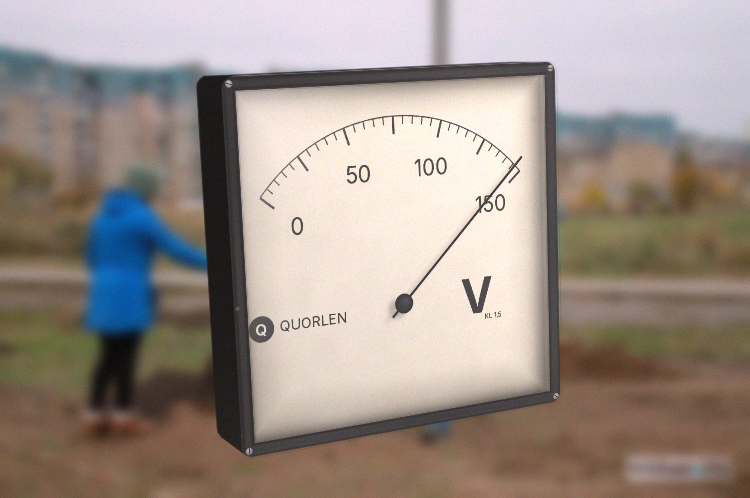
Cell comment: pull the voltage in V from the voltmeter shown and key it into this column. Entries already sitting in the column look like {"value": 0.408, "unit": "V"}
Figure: {"value": 145, "unit": "V"}
